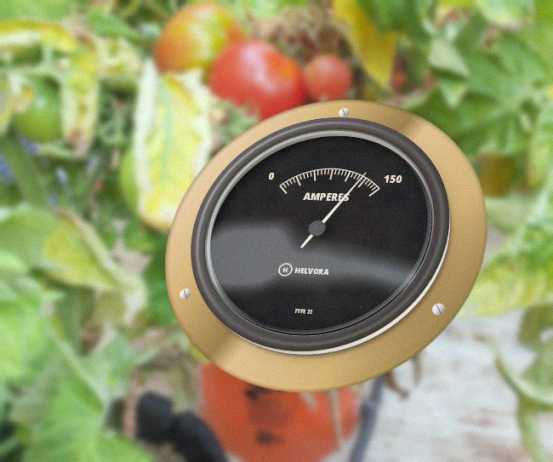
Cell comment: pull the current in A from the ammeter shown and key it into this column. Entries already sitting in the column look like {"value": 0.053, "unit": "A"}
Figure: {"value": 125, "unit": "A"}
